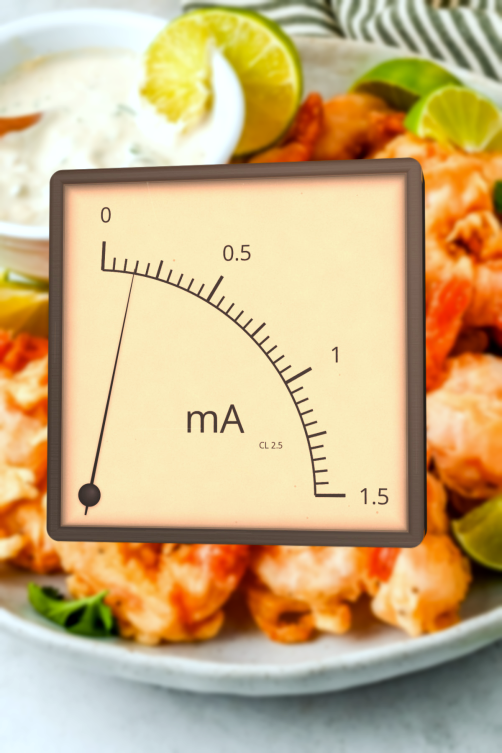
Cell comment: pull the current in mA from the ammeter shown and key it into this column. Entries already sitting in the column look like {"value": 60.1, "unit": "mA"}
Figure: {"value": 0.15, "unit": "mA"}
